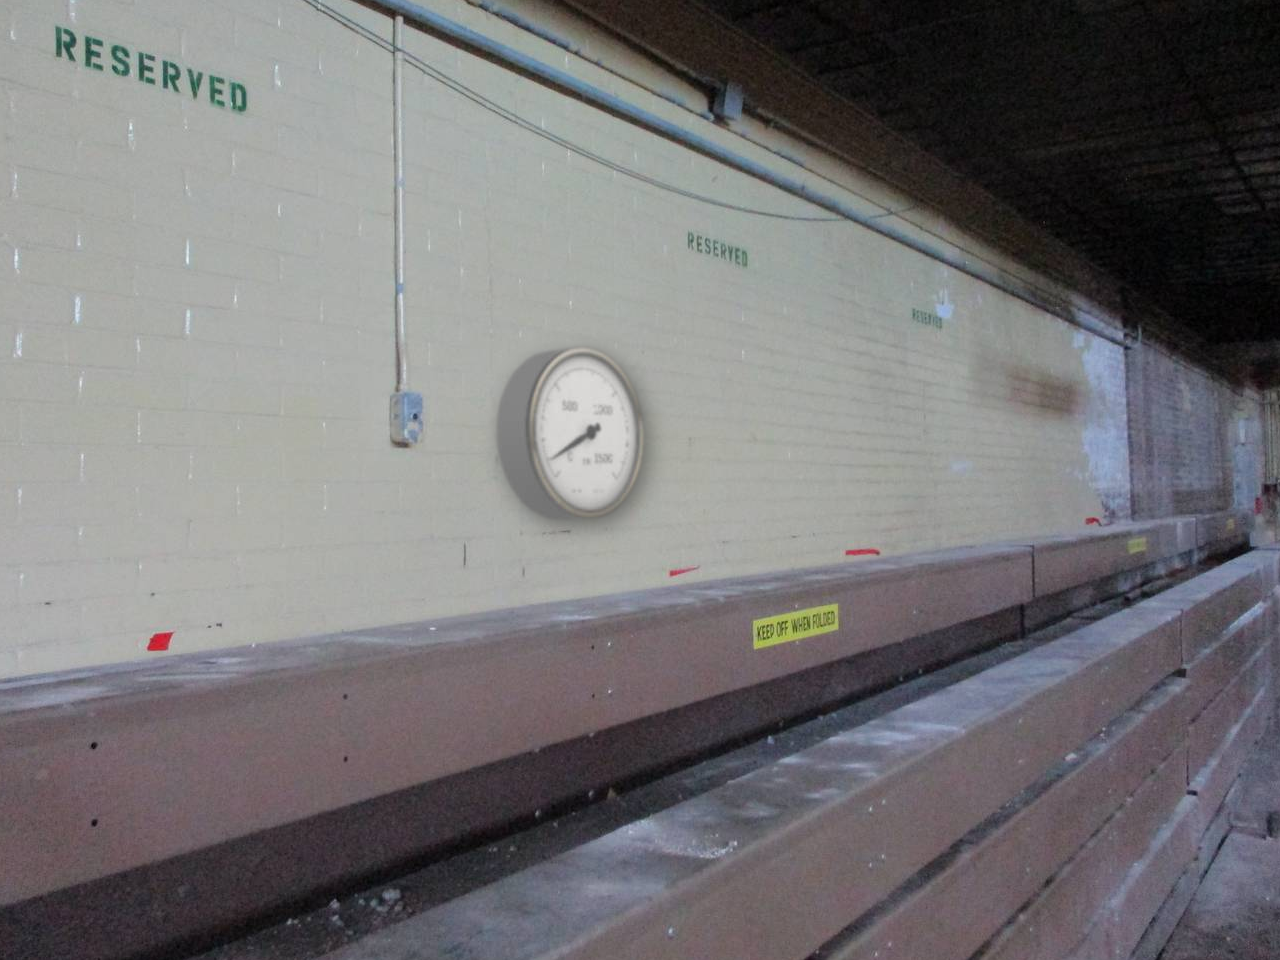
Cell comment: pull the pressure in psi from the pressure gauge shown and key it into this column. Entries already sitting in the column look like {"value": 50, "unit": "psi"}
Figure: {"value": 100, "unit": "psi"}
